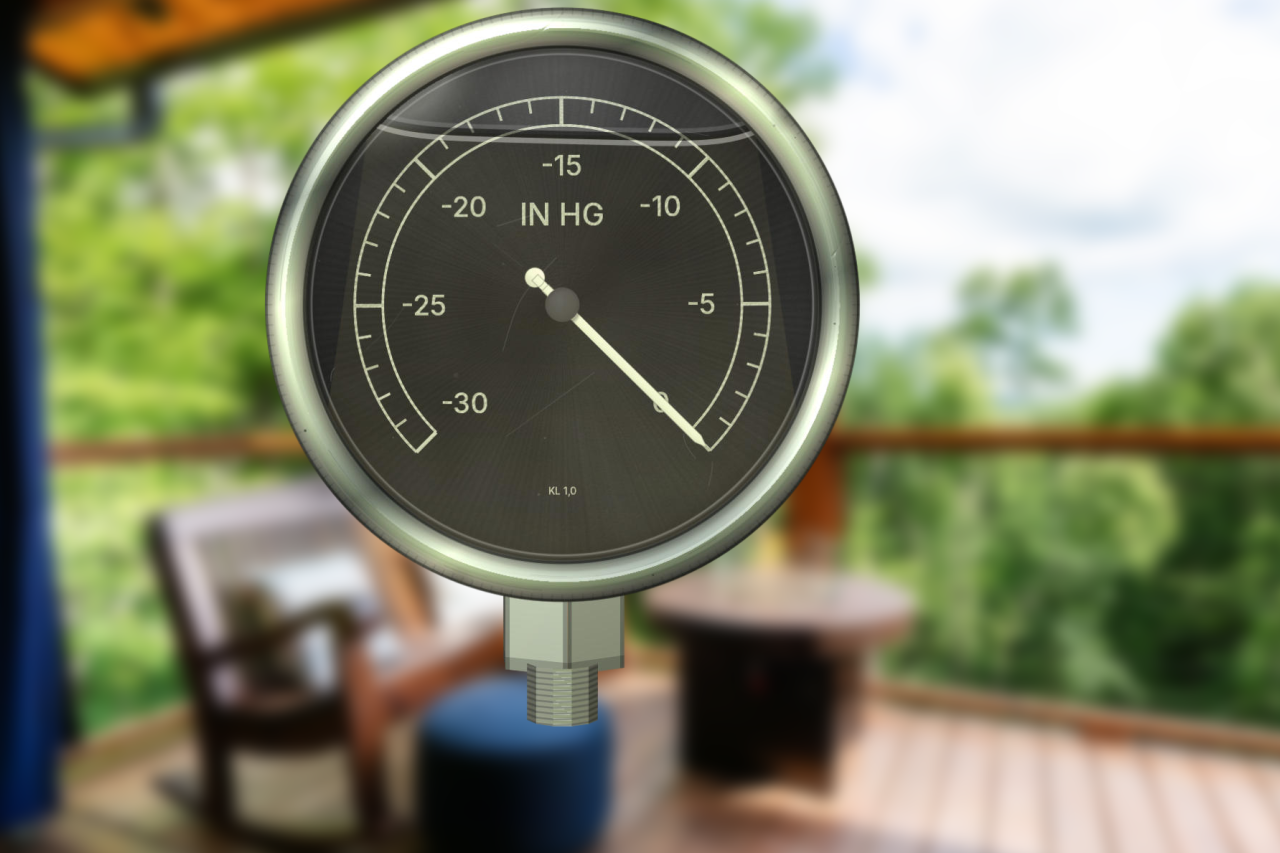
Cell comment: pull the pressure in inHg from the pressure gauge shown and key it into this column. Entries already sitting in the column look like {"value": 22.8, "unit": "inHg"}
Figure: {"value": 0, "unit": "inHg"}
